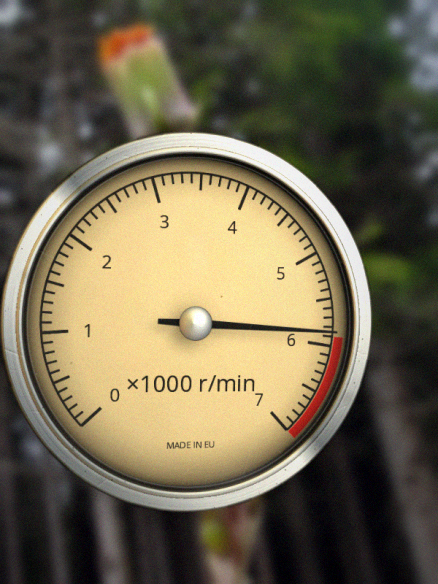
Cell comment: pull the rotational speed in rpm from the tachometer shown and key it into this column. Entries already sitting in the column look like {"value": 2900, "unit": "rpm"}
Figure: {"value": 5850, "unit": "rpm"}
